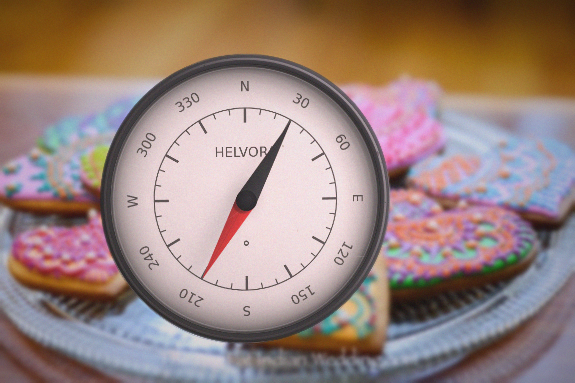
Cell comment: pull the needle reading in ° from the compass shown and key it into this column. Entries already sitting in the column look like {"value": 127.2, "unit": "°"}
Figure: {"value": 210, "unit": "°"}
